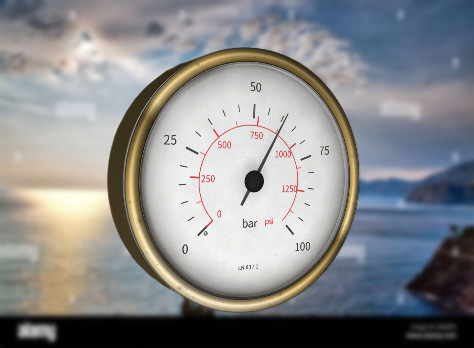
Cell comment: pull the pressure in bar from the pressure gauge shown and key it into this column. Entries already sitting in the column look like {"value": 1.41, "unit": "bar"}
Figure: {"value": 60, "unit": "bar"}
